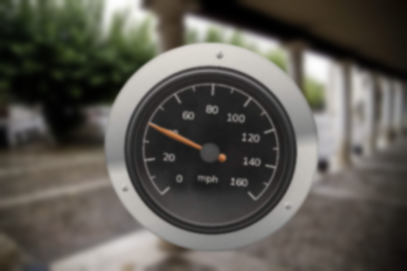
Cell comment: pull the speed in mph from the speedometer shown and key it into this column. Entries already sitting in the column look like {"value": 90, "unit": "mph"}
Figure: {"value": 40, "unit": "mph"}
